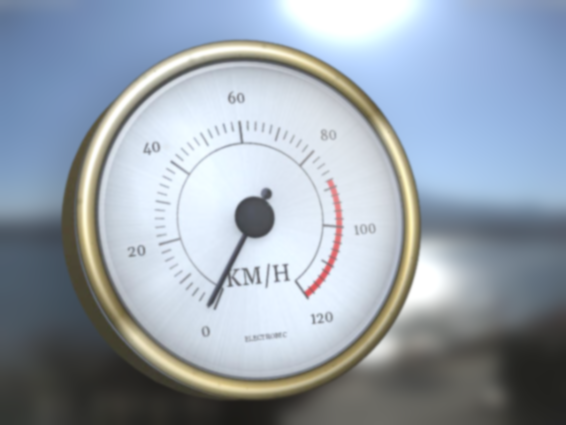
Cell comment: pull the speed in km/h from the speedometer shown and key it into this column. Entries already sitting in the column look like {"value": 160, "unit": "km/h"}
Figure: {"value": 2, "unit": "km/h"}
